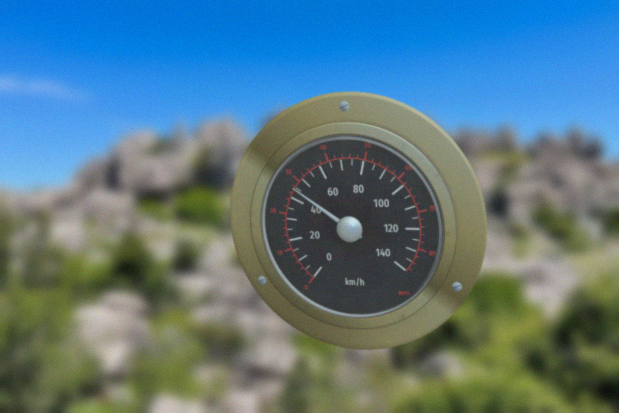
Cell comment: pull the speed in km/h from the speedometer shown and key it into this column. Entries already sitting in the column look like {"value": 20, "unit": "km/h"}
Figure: {"value": 45, "unit": "km/h"}
